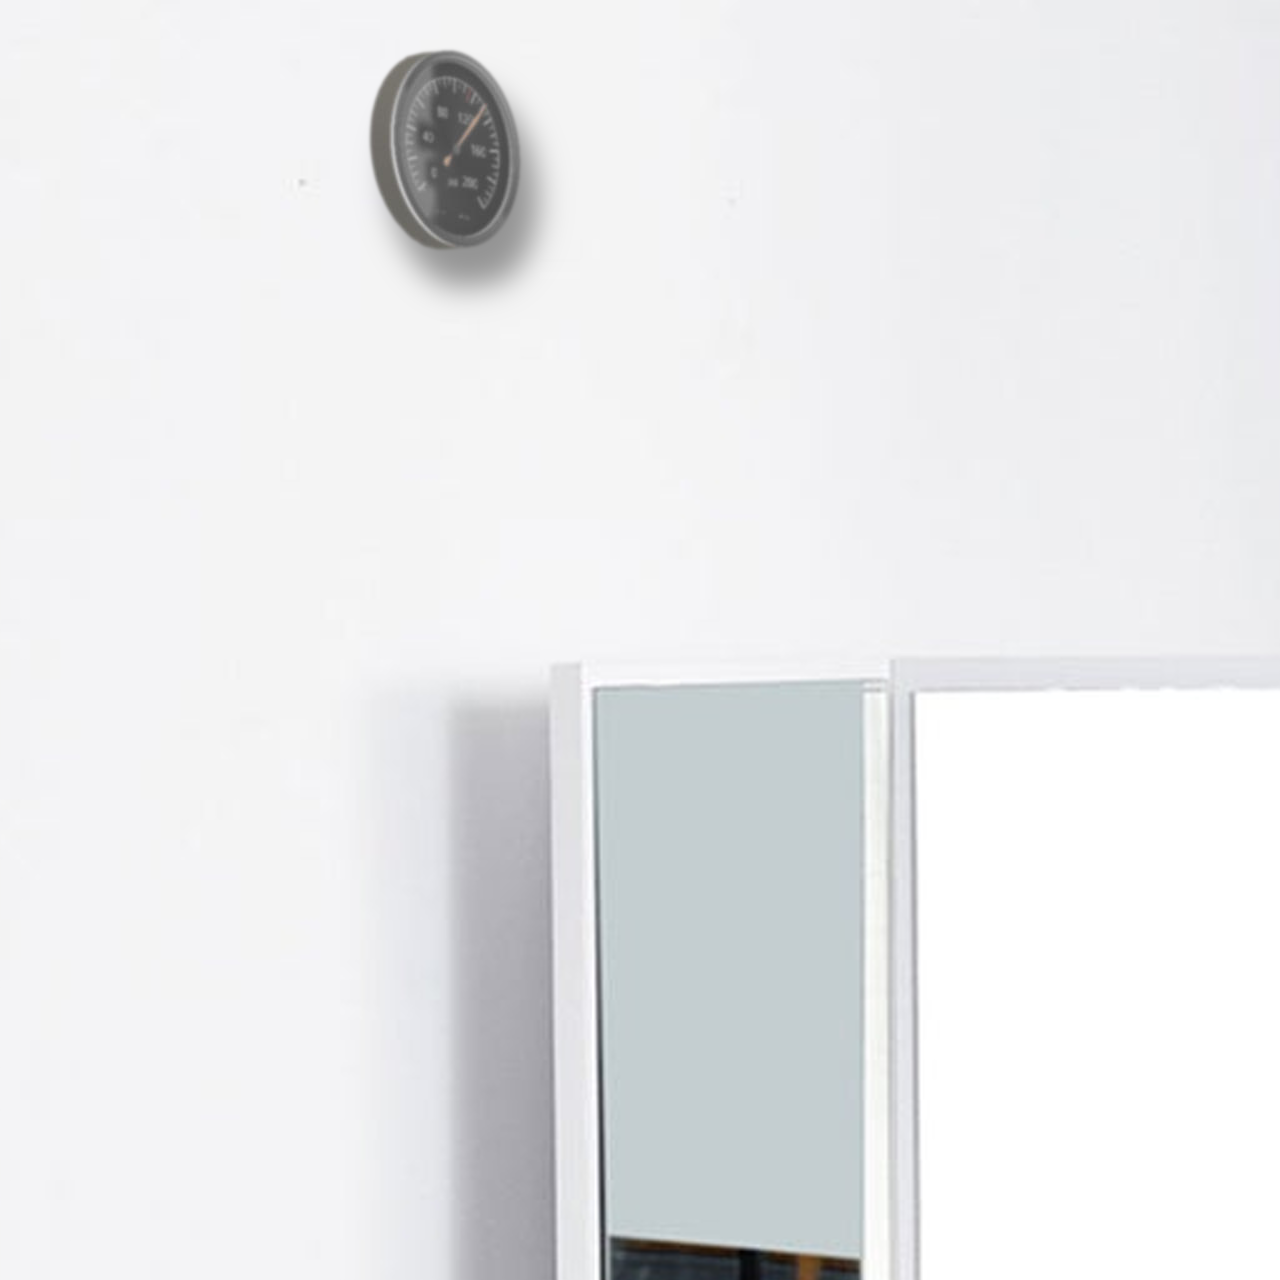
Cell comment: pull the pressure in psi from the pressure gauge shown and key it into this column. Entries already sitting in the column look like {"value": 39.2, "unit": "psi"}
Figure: {"value": 130, "unit": "psi"}
